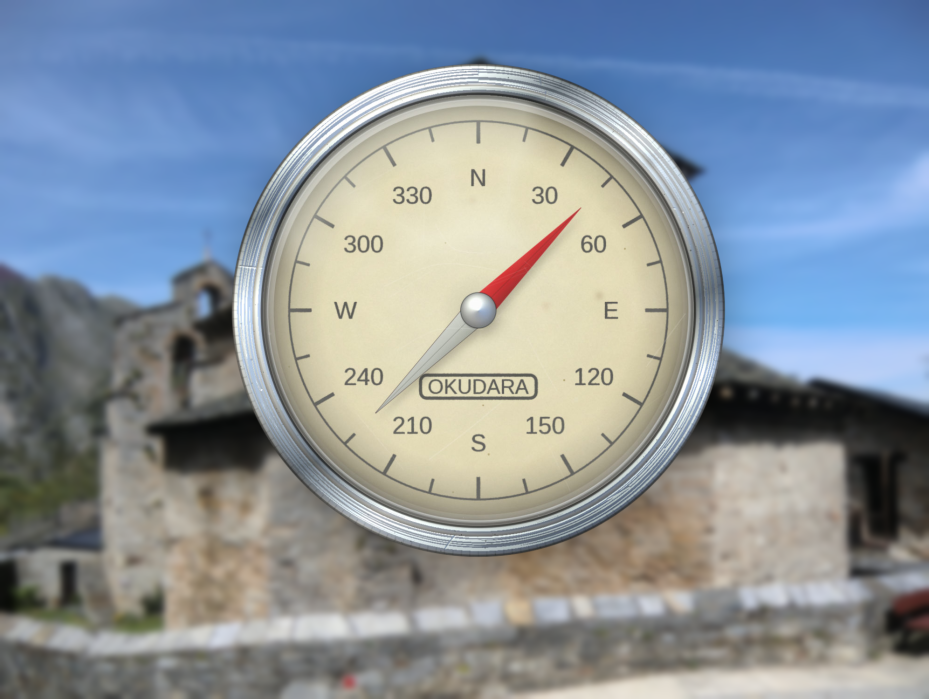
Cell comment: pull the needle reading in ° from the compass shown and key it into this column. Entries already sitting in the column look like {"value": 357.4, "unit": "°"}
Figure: {"value": 45, "unit": "°"}
